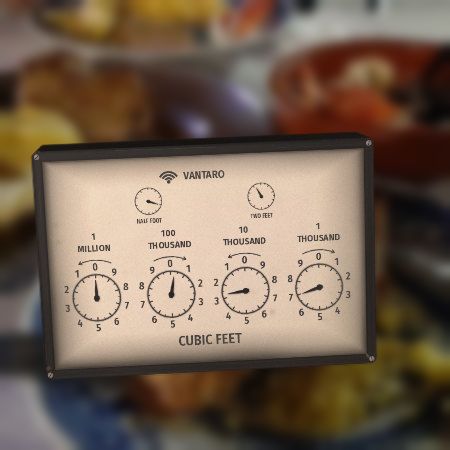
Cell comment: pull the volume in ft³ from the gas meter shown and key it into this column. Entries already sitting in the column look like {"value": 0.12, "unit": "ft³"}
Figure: {"value": 2700, "unit": "ft³"}
